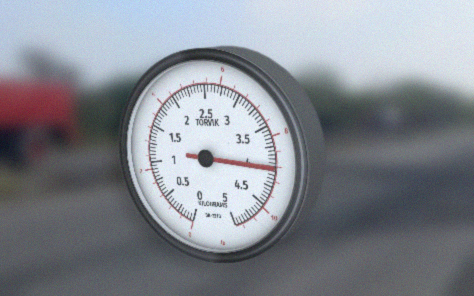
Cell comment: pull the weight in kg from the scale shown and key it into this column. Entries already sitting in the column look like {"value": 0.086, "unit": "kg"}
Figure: {"value": 4, "unit": "kg"}
